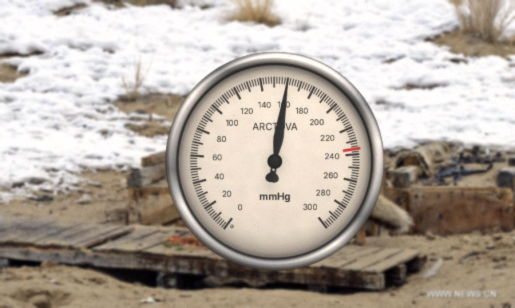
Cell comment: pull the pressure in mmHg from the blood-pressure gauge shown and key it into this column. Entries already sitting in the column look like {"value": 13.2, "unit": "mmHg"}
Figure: {"value": 160, "unit": "mmHg"}
